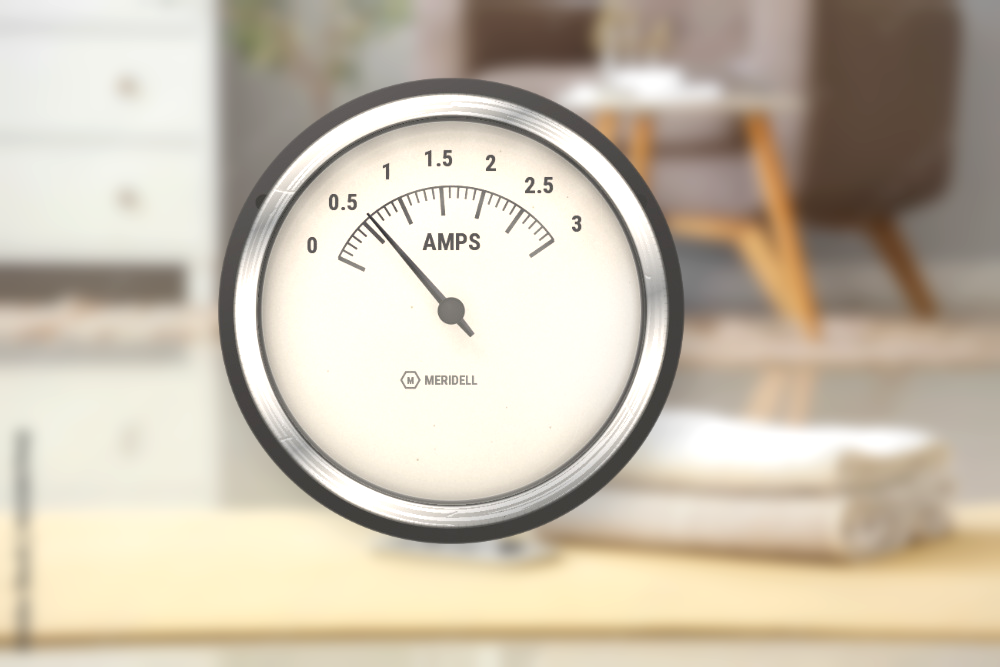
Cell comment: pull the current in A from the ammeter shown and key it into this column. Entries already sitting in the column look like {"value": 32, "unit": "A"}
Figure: {"value": 0.6, "unit": "A"}
